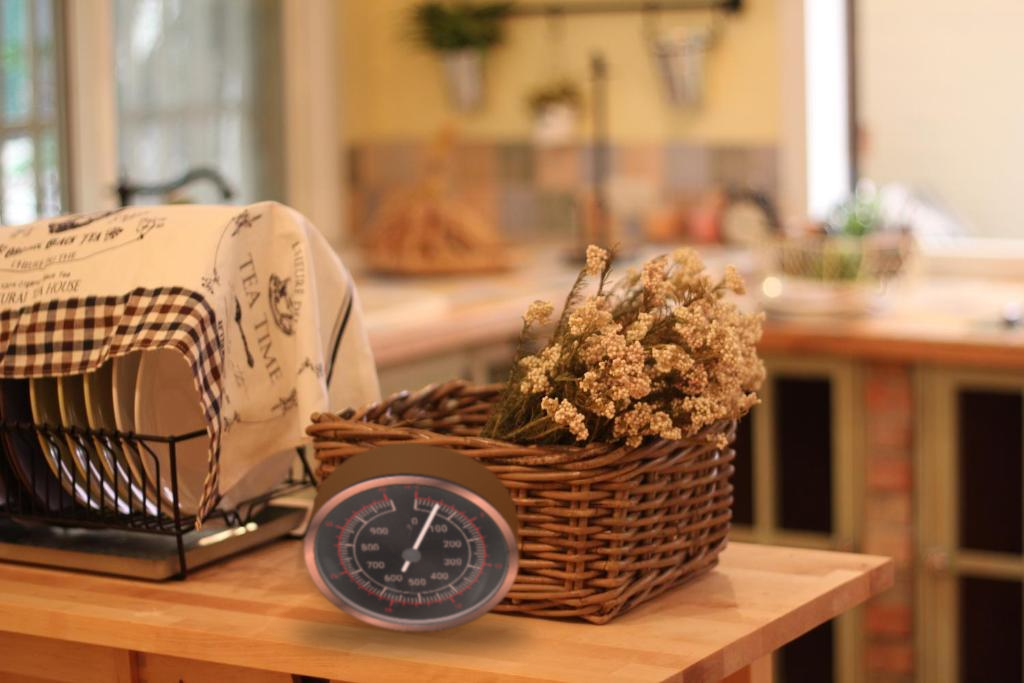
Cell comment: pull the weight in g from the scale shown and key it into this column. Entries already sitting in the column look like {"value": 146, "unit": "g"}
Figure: {"value": 50, "unit": "g"}
